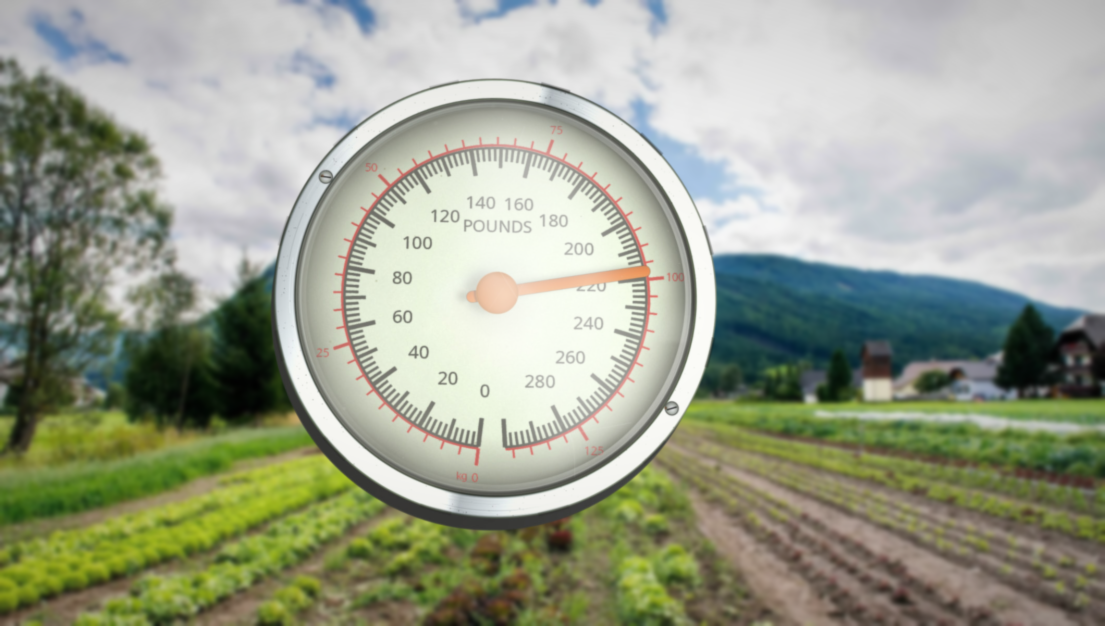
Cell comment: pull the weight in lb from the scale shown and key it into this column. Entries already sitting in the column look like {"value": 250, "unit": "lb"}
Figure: {"value": 218, "unit": "lb"}
